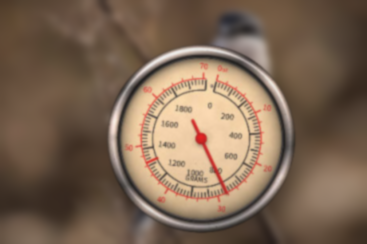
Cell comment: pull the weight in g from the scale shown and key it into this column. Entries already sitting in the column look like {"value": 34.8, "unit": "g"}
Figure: {"value": 800, "unit": "g"}
